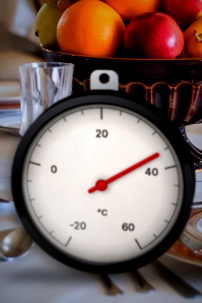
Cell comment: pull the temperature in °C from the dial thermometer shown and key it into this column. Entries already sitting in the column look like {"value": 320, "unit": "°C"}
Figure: {"value": 36, "unit": "°C"}
